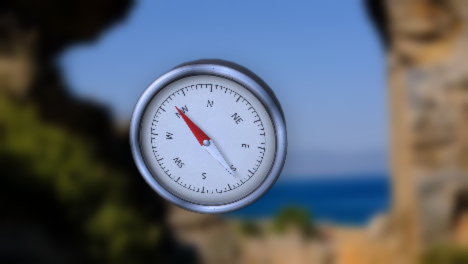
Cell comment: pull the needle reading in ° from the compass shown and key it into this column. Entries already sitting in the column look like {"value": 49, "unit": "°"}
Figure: {"value": 315, "unit": "°"}
